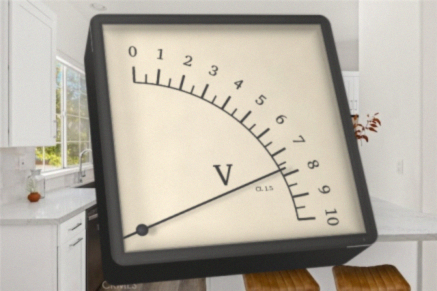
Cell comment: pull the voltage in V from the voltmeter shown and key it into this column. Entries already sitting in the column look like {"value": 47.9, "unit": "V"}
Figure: {"value": 7.75, "unit": "V"}
